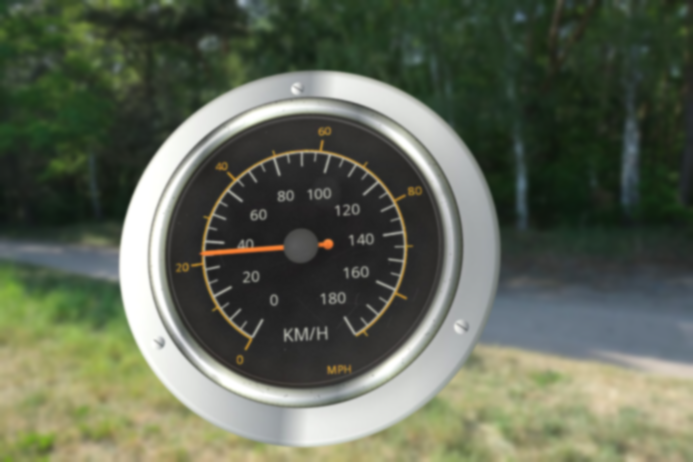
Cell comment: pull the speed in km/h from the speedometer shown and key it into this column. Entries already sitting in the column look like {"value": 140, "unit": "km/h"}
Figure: {"value": 35, "unit": "km/h"}
